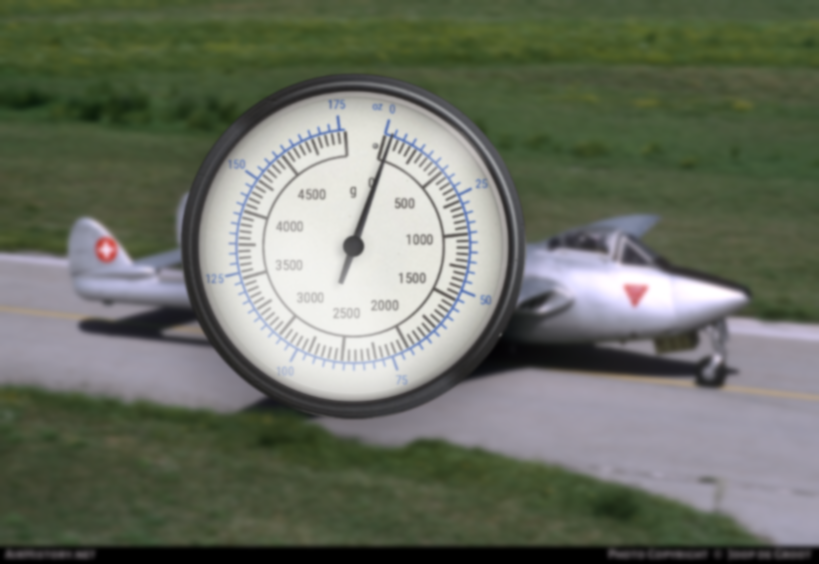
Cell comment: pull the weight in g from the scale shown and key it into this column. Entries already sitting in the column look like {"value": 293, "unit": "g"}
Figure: {"value": 50, "unit": "g"}
